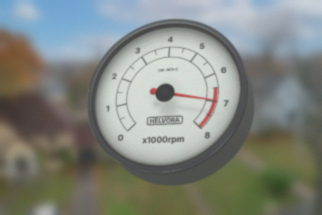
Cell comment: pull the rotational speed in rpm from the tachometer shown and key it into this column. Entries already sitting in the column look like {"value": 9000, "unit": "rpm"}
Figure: {"value": 7000, "unit": "rpm"}
